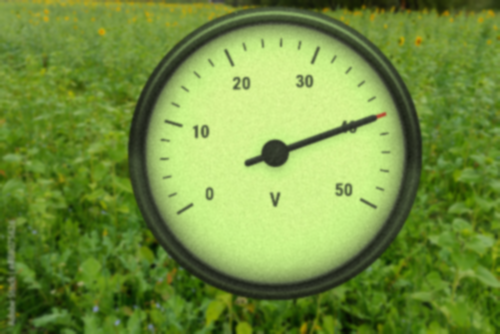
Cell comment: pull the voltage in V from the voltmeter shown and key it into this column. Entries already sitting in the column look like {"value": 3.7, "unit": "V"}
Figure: {"value": 40, "unit": "V"}
